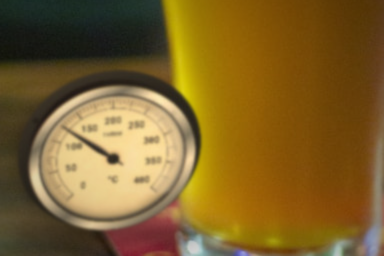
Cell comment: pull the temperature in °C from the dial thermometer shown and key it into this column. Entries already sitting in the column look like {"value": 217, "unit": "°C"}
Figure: {"value": 125, "unit": "°C"}
